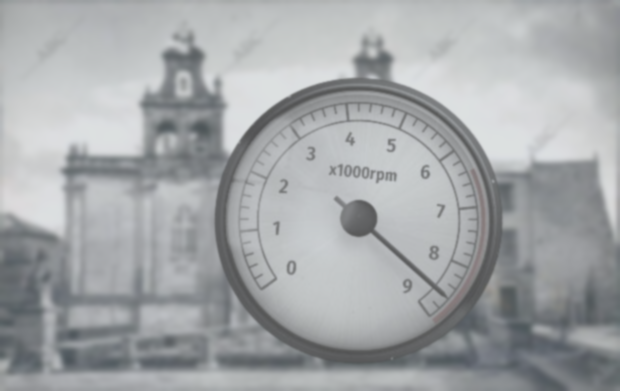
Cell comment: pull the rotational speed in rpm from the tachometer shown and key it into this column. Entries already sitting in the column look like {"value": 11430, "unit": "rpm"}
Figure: {"value": 8600, "unit": "rpm"}
